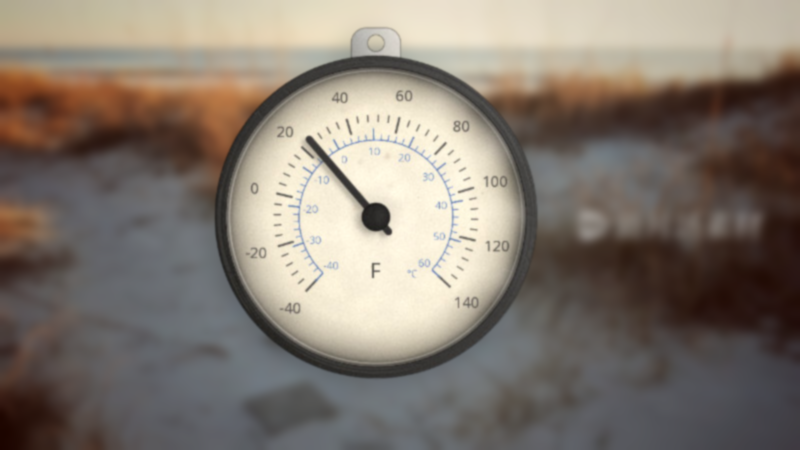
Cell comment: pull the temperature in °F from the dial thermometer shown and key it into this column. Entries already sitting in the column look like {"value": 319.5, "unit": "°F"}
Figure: {"value": 24, "unit": "°F"}
